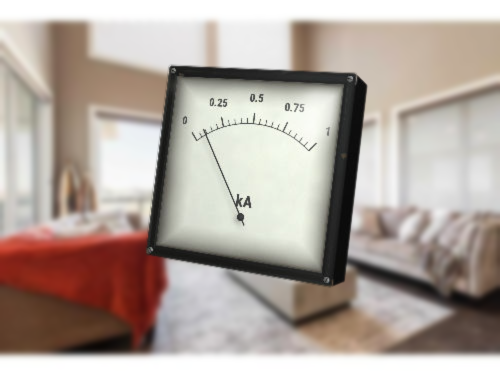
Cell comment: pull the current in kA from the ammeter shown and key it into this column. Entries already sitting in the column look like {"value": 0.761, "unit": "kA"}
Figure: {"value": 0.1, "unit": "kA"}
